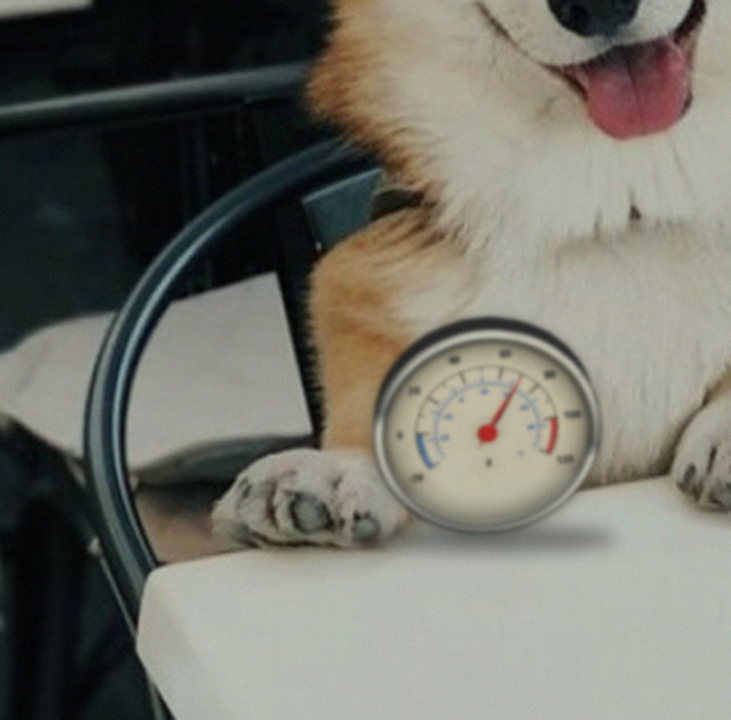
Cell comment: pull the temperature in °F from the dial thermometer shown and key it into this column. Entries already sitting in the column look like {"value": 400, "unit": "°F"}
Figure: {"value": 70, "unit": "°F"}
